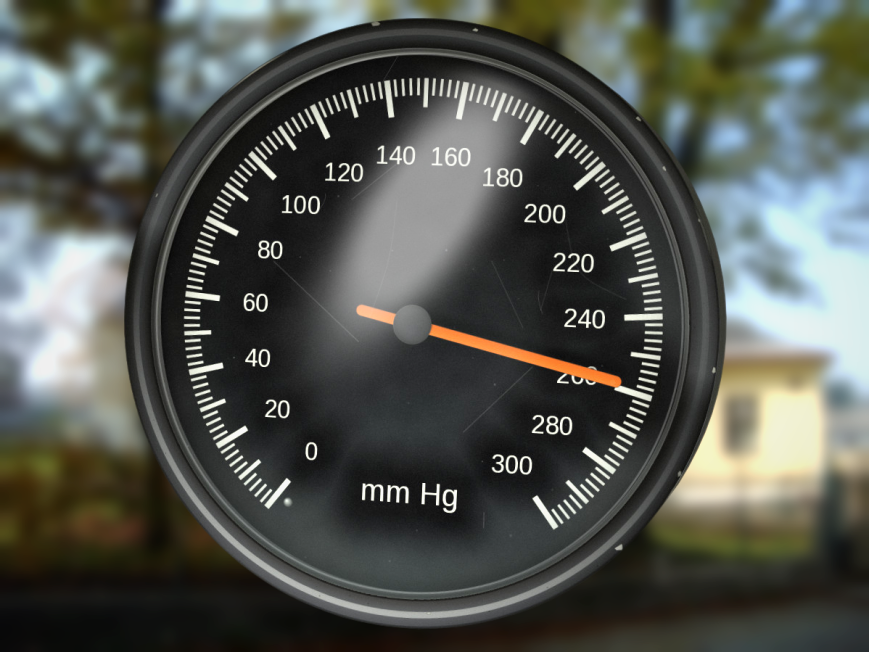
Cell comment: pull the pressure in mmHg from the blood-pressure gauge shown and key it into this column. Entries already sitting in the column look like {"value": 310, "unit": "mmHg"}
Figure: {"value": 258, "unit": "mmHg"}
